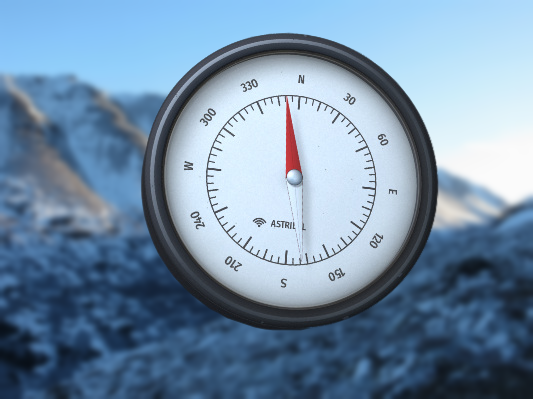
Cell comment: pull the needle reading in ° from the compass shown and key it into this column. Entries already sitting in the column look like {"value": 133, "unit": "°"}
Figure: {"value": 350, "unit": "°"}
